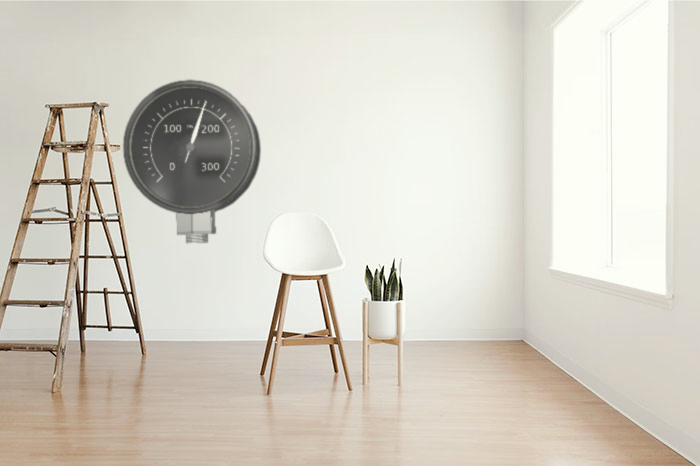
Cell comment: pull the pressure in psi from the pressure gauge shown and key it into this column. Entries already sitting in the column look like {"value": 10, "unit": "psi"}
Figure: {"value": 170, "unit": "psi"}
